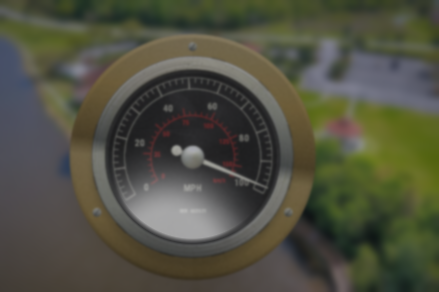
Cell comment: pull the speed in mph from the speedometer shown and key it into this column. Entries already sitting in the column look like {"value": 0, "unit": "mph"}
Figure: {"value": 98, "unit": "mph"}
